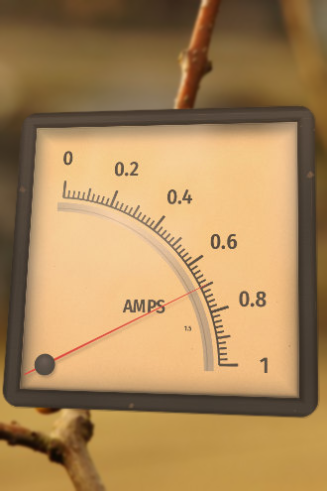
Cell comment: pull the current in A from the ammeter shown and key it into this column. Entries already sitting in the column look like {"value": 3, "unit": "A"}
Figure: {"value": 0.7, "unit": "A"}
